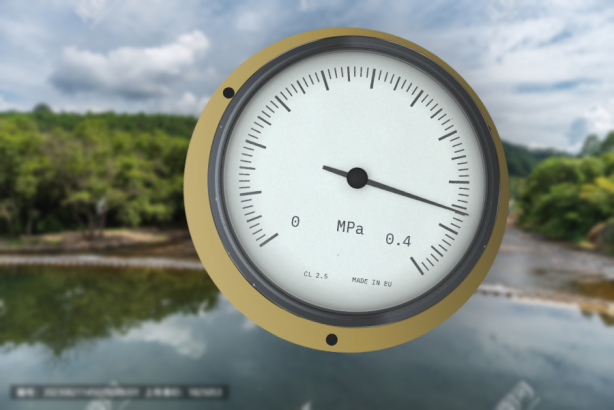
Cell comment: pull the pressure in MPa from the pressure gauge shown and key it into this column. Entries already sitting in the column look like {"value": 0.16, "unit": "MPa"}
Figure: {"value": 0.345, "unit": "MPa"}
